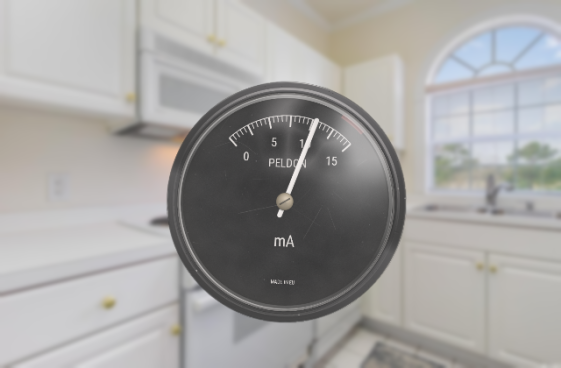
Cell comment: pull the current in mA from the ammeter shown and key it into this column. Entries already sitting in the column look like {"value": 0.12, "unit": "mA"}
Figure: {"value": 10.5, "unit": "mA"}
